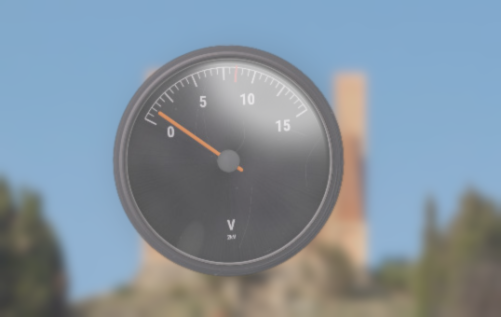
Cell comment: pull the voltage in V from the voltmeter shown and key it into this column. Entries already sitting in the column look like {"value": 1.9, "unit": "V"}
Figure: {"value": 1, "unit": "V"}
